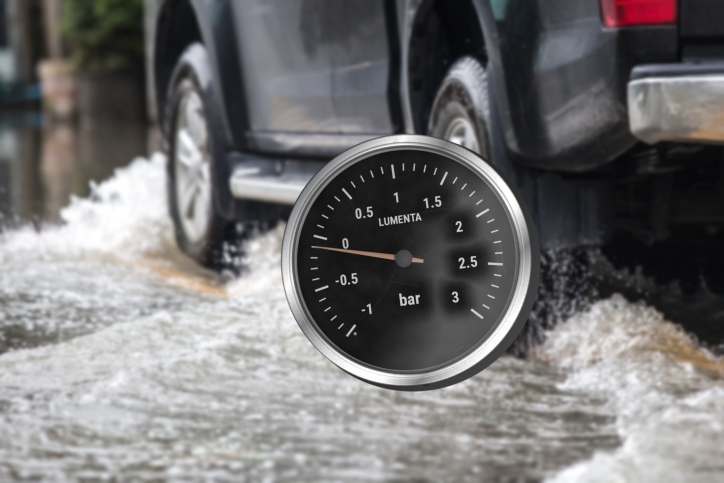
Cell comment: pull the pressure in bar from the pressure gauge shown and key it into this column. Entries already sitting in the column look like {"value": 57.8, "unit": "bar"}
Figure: {"value": -0.1, "unit": "bar"}
